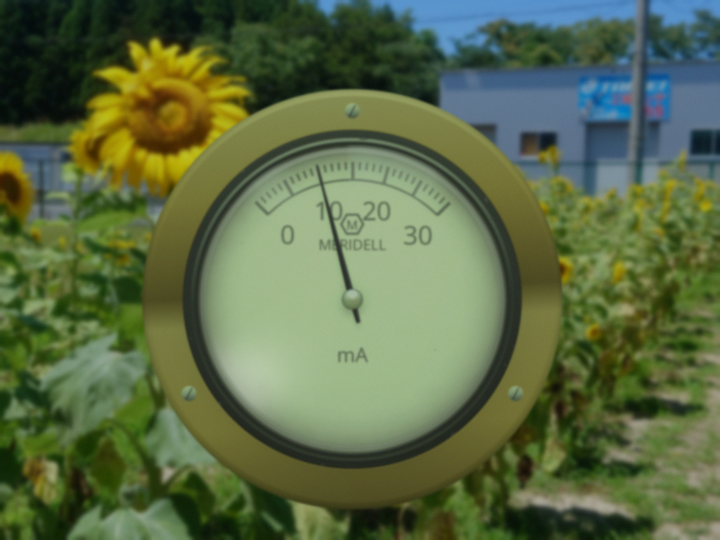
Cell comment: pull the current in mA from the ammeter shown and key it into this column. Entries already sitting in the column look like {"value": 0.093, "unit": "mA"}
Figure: {"value": 10, "unit": "mA"}
